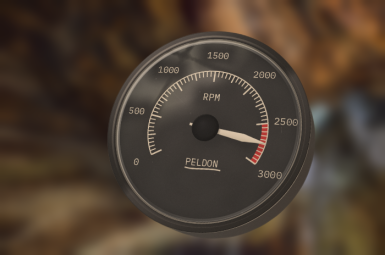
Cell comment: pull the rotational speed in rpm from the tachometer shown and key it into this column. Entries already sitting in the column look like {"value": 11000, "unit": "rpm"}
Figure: {"value": 2750, "unit": "rpm"}
